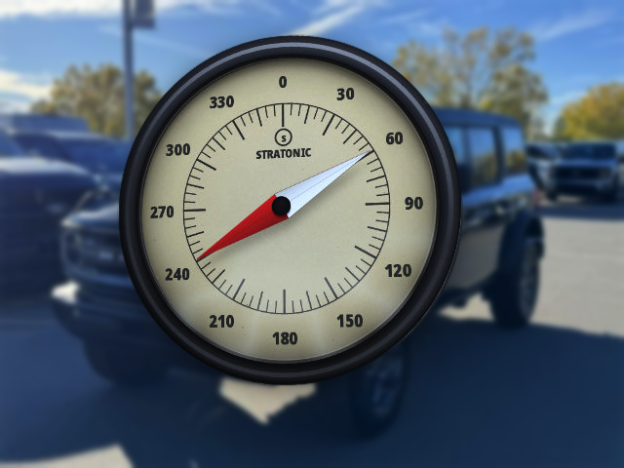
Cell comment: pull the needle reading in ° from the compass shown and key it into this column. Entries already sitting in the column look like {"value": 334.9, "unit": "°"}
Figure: {"value": 240, "unit": "°"}
